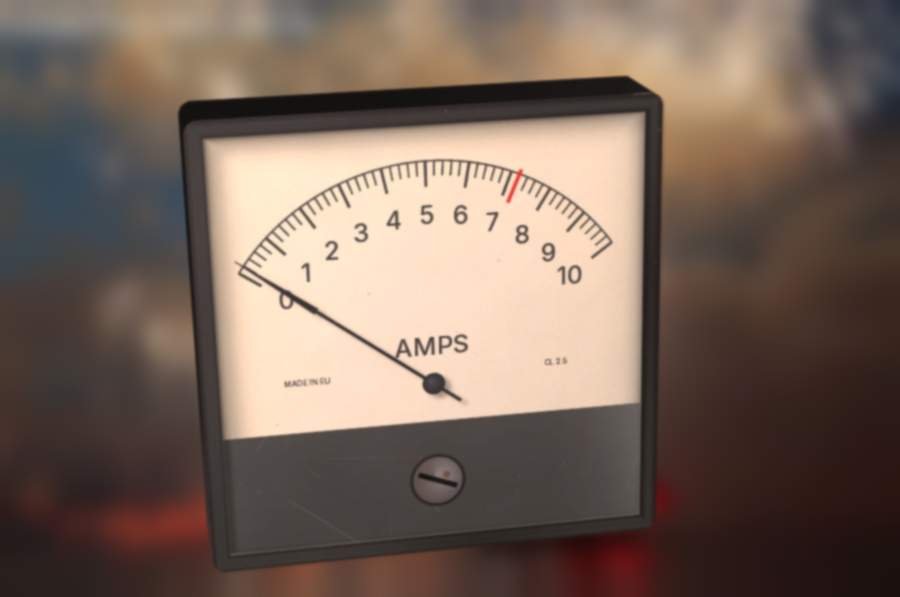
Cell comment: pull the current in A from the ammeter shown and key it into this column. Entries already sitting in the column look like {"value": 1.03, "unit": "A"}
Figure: {"value": 0.2, "unit": "A"}
